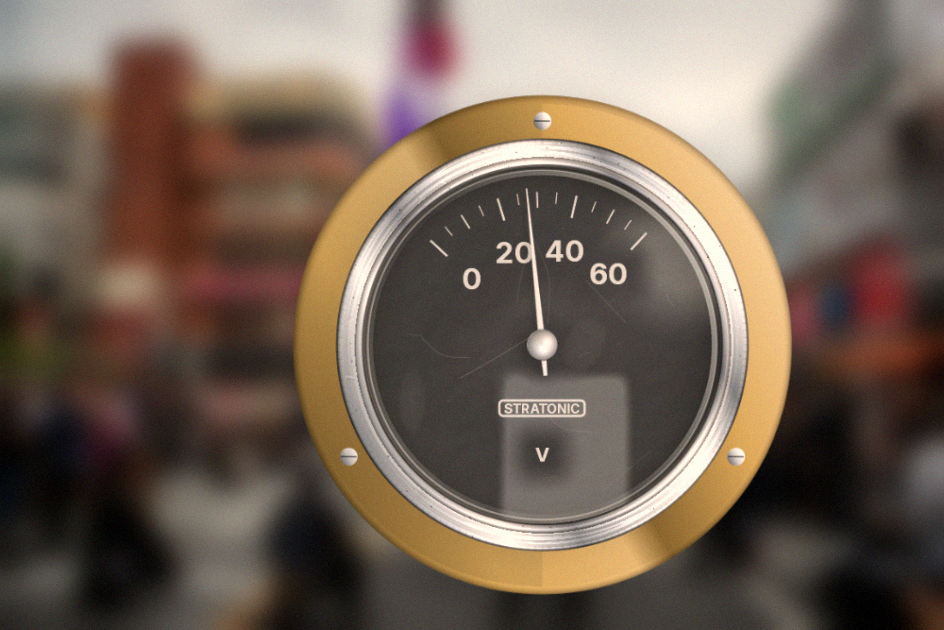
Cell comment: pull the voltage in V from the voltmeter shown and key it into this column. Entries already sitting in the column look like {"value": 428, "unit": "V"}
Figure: {"value": 27.5, "unit": "V"}
